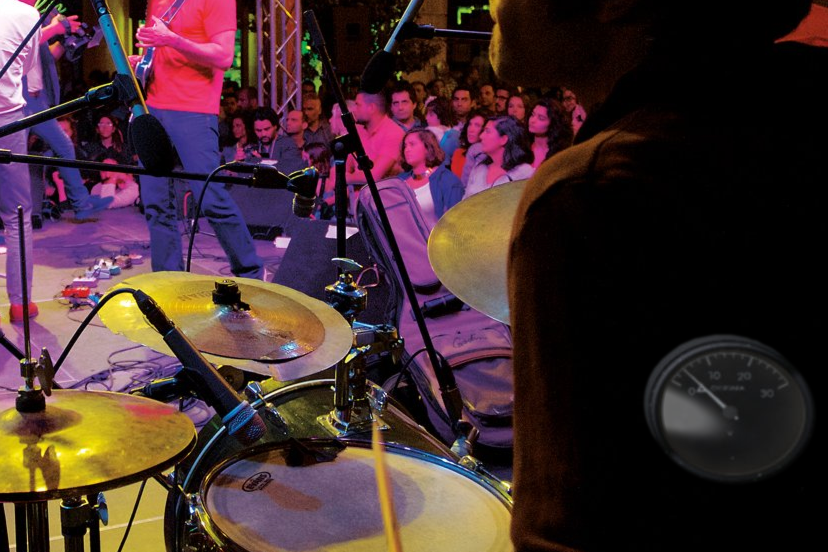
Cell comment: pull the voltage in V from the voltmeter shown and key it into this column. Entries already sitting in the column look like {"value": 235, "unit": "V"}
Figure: {"value": 4, "unit": "V"}
